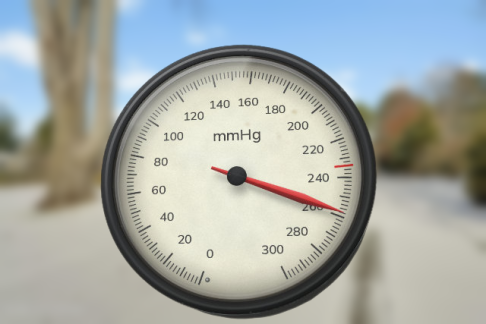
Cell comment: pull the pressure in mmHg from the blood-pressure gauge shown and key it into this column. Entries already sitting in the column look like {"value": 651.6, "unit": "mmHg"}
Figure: {"value": 258, "unit": "mmHg"}
